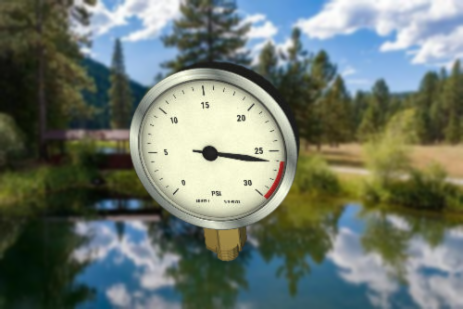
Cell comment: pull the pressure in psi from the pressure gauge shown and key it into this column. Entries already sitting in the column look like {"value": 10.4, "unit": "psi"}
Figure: {"value": 26, "unit": "psi"}
